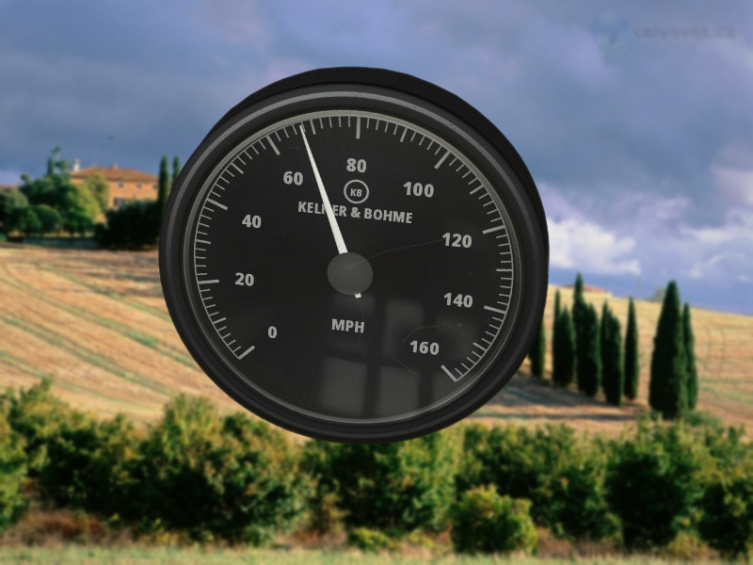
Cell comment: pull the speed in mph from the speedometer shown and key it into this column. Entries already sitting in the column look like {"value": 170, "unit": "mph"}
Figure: {"value": 68, "unit": "mph"}
